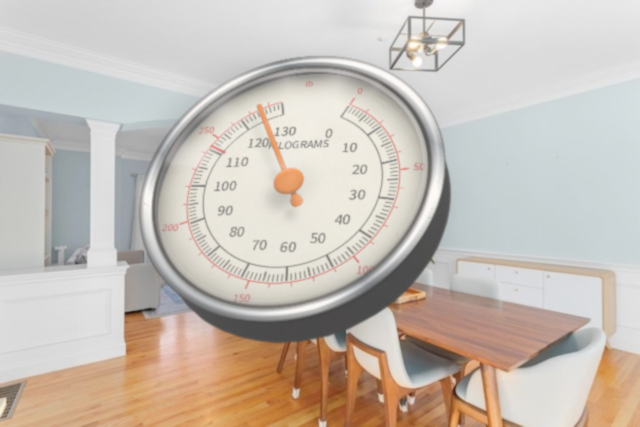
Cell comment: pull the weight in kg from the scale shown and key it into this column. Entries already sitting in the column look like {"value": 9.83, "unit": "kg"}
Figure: {"value": 125, "unit": "kg"}
